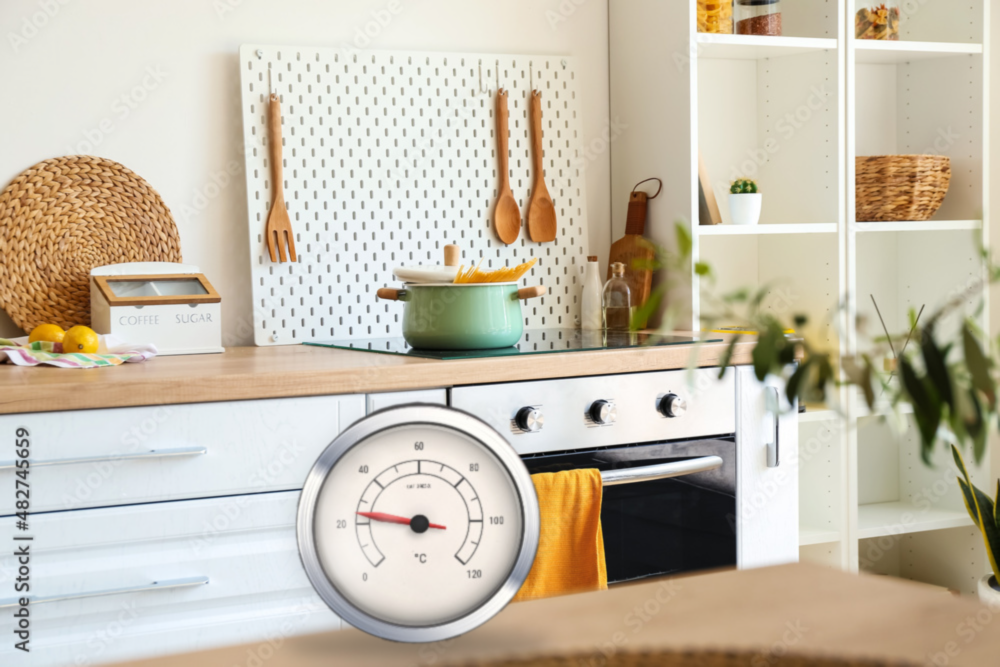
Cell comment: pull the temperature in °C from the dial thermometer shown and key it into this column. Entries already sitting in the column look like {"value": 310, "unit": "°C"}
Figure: {"value": 25, "unit": "°C"}
